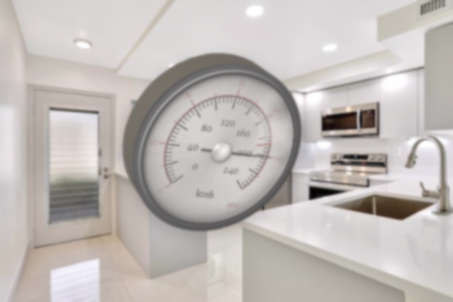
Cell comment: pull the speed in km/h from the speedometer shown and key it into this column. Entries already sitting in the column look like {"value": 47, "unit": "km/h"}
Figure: {"value": 200, "unit": "km/h"}
